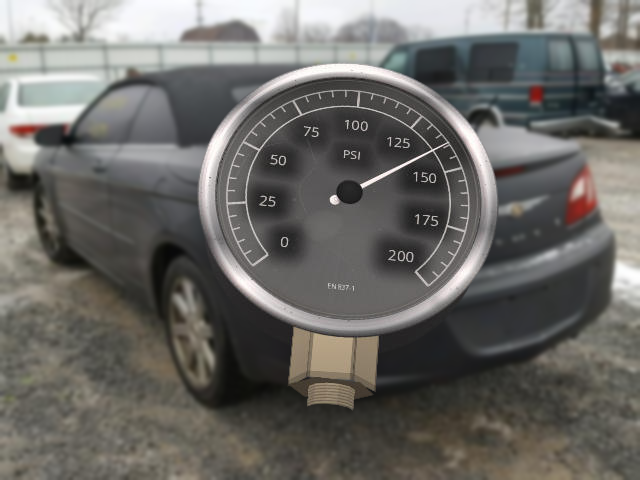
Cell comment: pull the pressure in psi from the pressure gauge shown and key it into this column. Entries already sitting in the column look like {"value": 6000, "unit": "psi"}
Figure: {"value": 140, "unit": "psi"}
